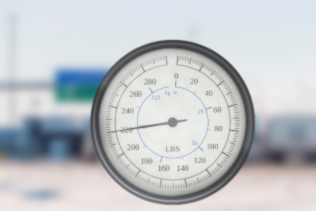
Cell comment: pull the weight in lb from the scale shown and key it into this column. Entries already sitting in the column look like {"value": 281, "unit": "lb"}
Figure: {"value": 220, "unit": "lb"}
